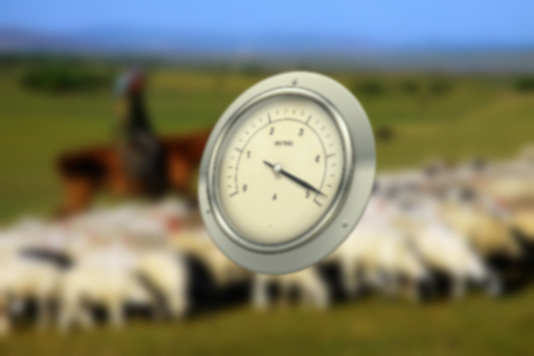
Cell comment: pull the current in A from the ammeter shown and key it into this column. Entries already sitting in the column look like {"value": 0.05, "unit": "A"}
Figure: {"value": 4.8, "unit": "A"}
